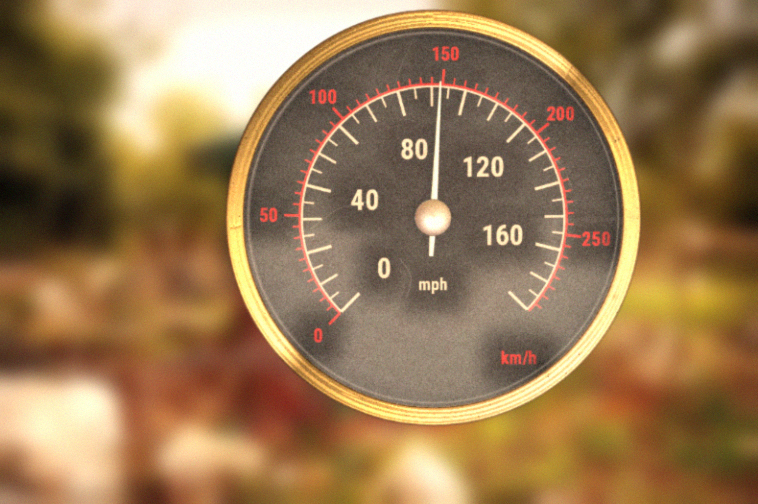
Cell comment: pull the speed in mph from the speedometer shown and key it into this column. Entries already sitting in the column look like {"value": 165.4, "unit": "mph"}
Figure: {"value": 92.5, "unit": "mph"}
